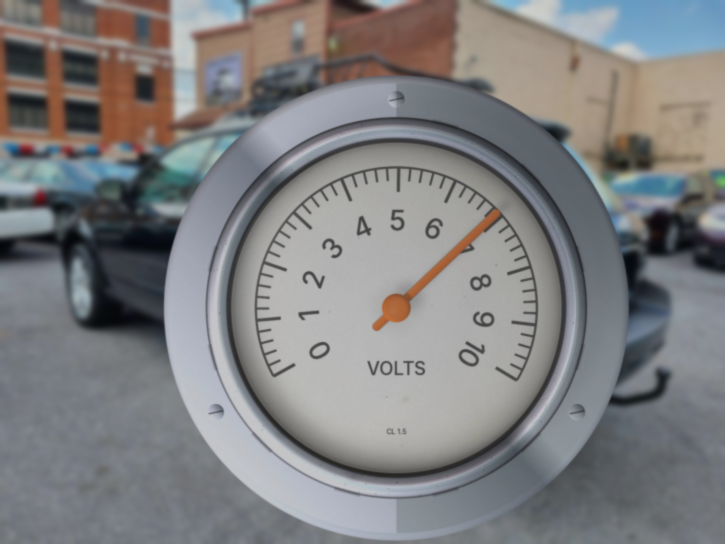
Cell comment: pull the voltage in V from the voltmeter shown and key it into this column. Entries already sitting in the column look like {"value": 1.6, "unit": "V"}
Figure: {"value": 6.9, "unit": "V"}
